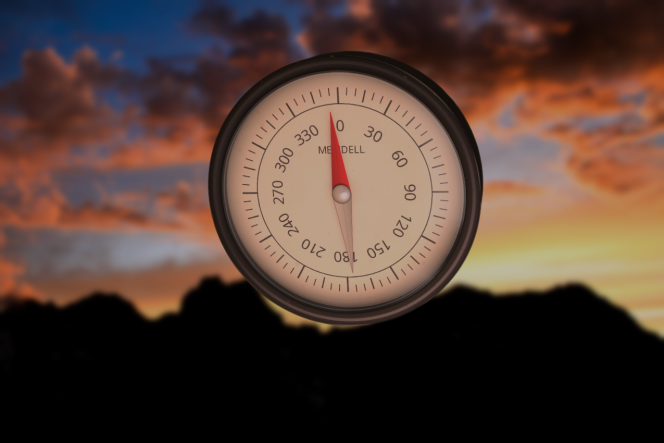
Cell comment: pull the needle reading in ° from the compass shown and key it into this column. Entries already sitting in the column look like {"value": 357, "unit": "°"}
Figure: {"value": 355, "unit": "°"}
